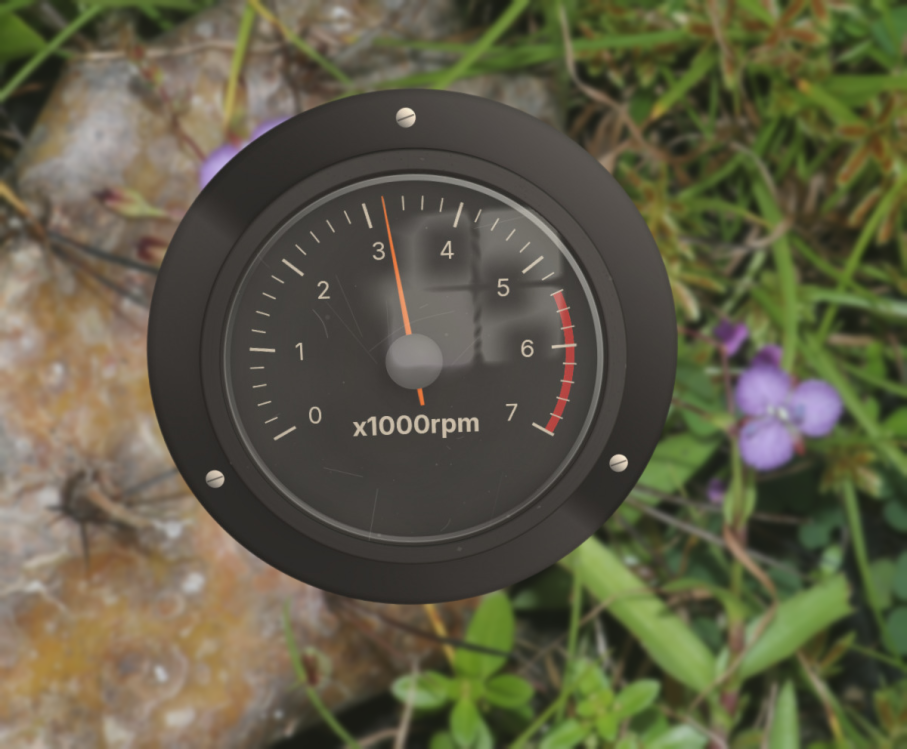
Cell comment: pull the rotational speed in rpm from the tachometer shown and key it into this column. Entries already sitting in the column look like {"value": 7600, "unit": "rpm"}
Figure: {"value": 3200, "unit": "rpm"}
